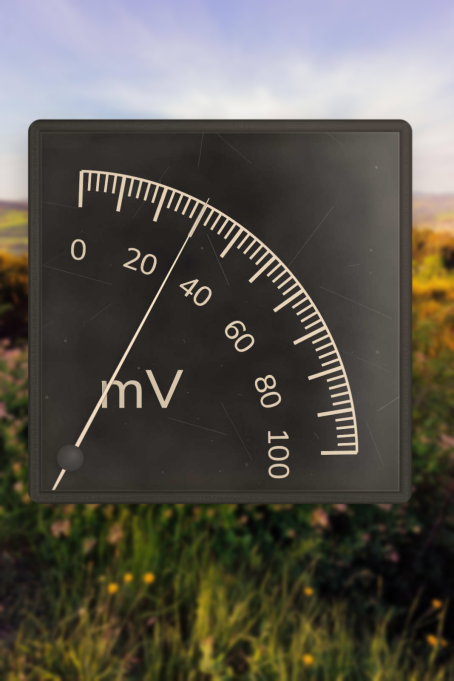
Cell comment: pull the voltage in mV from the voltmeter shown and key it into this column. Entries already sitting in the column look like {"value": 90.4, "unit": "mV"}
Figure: {"value": 30, "unit": "mV"}
